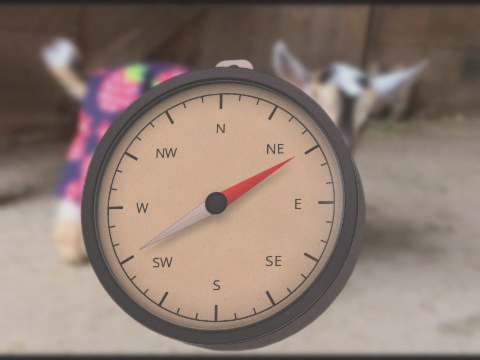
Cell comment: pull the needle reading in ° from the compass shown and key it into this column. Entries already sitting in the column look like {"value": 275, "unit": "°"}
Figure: {"value": 60, "unit": "°"}
